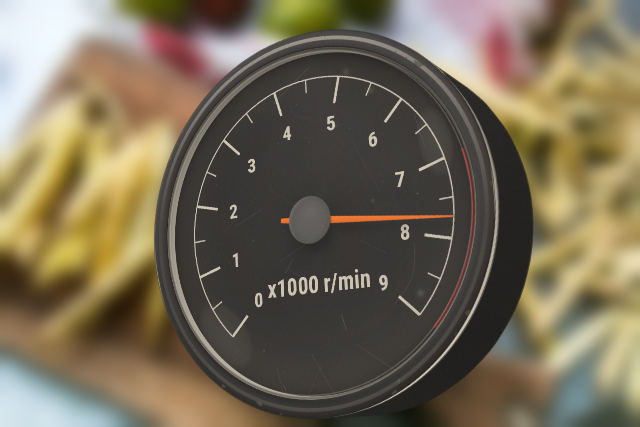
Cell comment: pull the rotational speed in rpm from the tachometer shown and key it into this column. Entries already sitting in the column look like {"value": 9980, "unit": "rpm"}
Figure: {"value": 7750, "unit": "rpm"}
